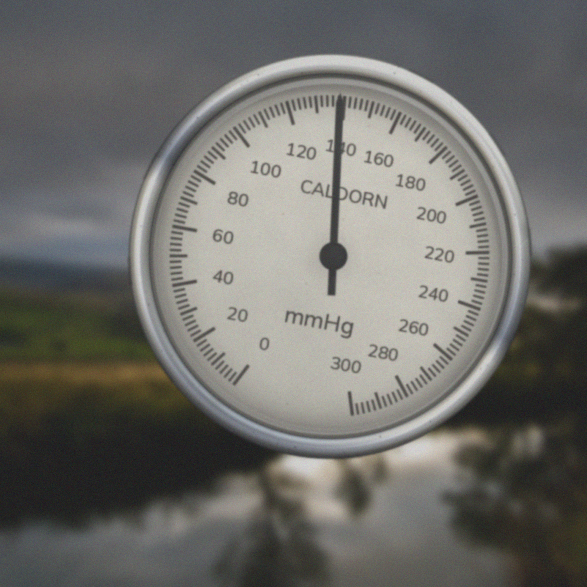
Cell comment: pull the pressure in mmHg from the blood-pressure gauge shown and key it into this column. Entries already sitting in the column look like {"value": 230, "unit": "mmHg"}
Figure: {"value": 138, "unit": "mmHg"}
